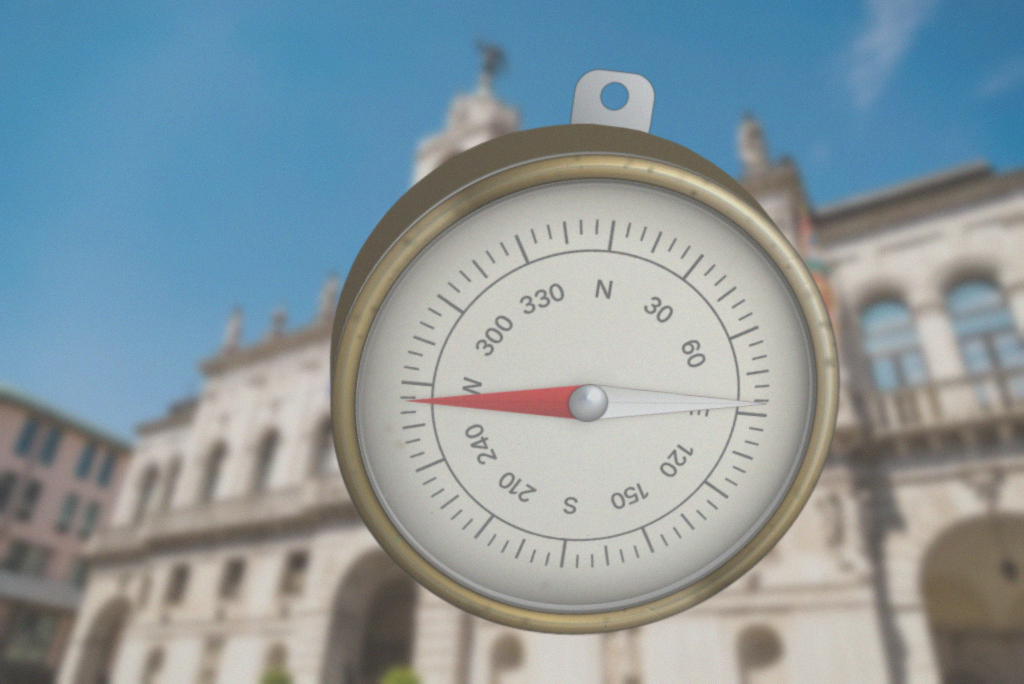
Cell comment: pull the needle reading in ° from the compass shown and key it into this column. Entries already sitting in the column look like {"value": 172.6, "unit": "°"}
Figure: {"value": 265, "unit": "°"}
